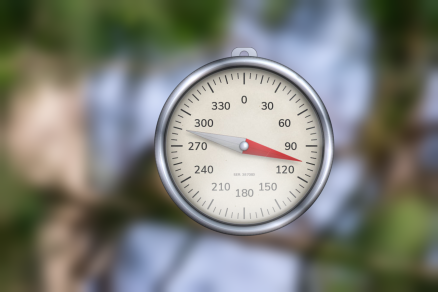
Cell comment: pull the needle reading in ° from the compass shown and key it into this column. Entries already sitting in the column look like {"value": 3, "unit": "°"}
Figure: {"value": 105, "unit": "°"}
